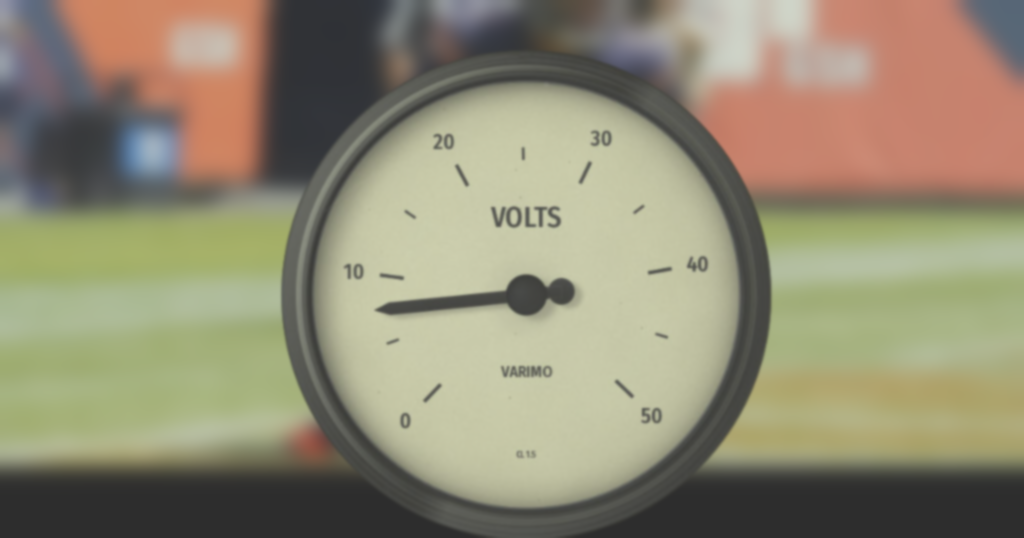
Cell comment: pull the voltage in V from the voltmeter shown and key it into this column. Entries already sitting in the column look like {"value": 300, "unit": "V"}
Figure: {"value": 7.5, "unit": "V"}
